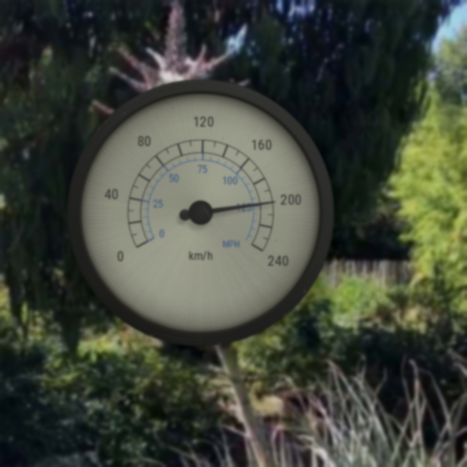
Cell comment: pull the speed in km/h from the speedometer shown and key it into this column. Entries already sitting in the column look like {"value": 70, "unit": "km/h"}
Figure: {"value": 200, "unit": "km/h"}
